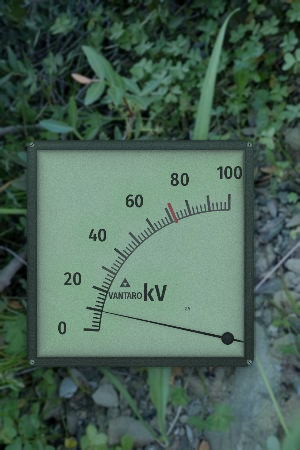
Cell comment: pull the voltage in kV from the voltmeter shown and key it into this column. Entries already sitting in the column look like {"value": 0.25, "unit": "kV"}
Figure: {"value": 10, "unit": "kV"}
